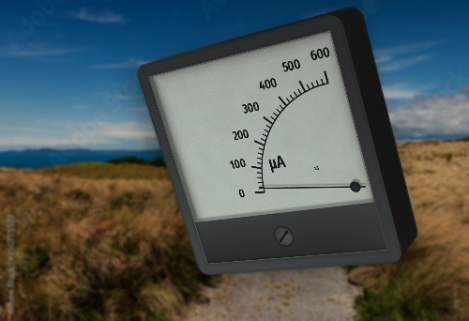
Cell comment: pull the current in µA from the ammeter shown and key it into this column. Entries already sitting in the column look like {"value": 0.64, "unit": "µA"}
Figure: {"value": 20, "unit": "µA"}
